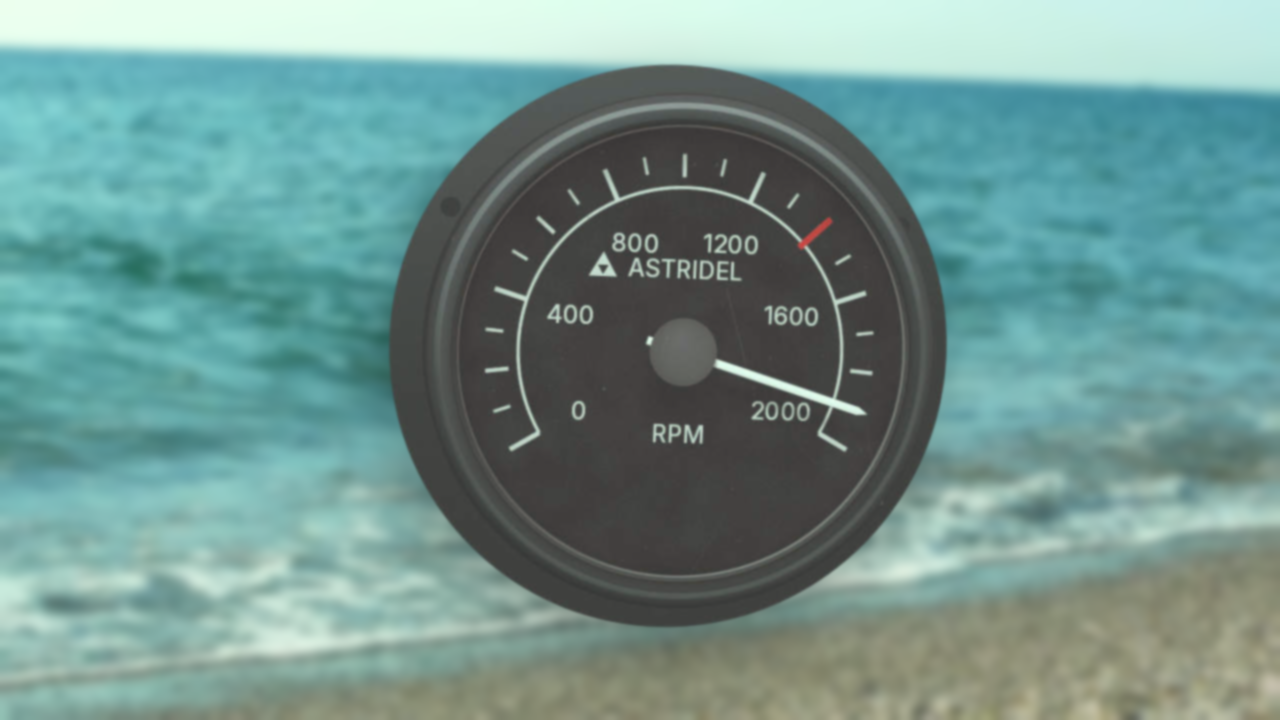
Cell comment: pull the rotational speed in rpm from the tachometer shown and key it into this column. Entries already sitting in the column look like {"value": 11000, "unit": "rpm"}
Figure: {"value": 1900, "unit": "rpm"}
